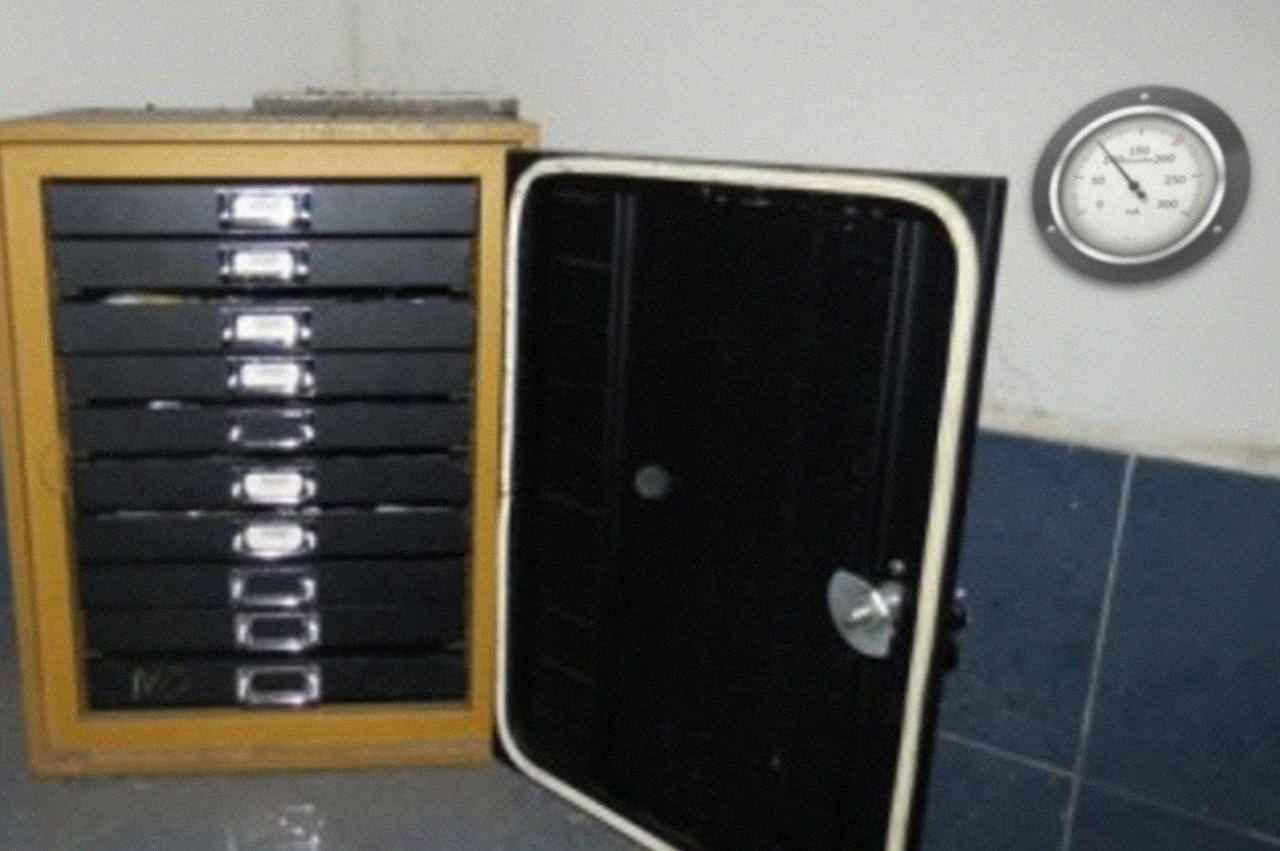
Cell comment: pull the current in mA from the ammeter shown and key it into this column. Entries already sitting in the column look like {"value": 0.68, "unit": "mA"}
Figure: {"value": 100, "unit": "mA"}
